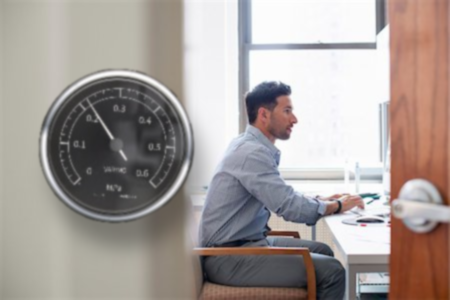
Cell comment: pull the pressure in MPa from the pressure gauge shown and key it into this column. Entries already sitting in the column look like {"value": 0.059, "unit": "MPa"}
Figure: {"value": 0.22, "unit": "MPa"}
